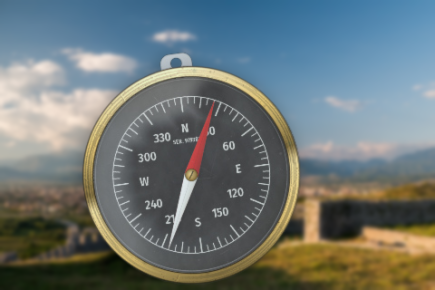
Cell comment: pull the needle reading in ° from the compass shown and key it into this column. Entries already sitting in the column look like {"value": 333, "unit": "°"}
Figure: {"value": 25, "unit": "°"}
